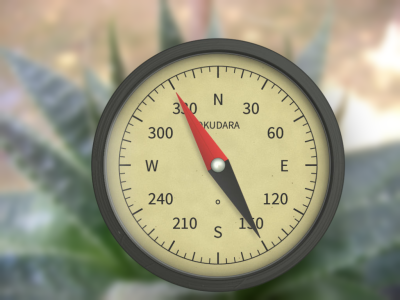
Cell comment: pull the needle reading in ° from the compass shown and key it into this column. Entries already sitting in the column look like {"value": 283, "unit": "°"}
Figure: {"value": 330, "unit": "°"}
